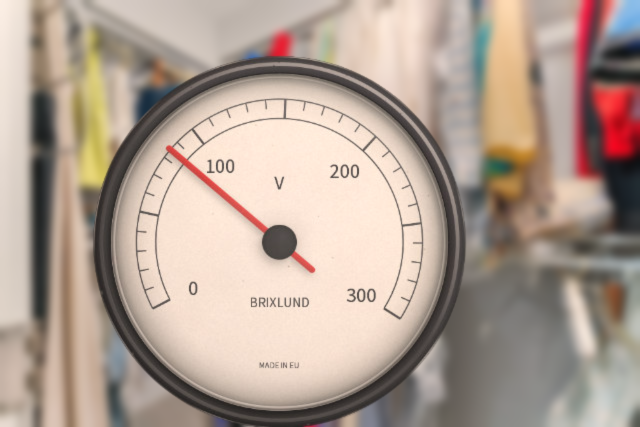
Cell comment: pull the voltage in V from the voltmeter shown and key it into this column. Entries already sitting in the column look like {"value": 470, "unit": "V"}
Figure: {"value": 85, "unit": "V"}
